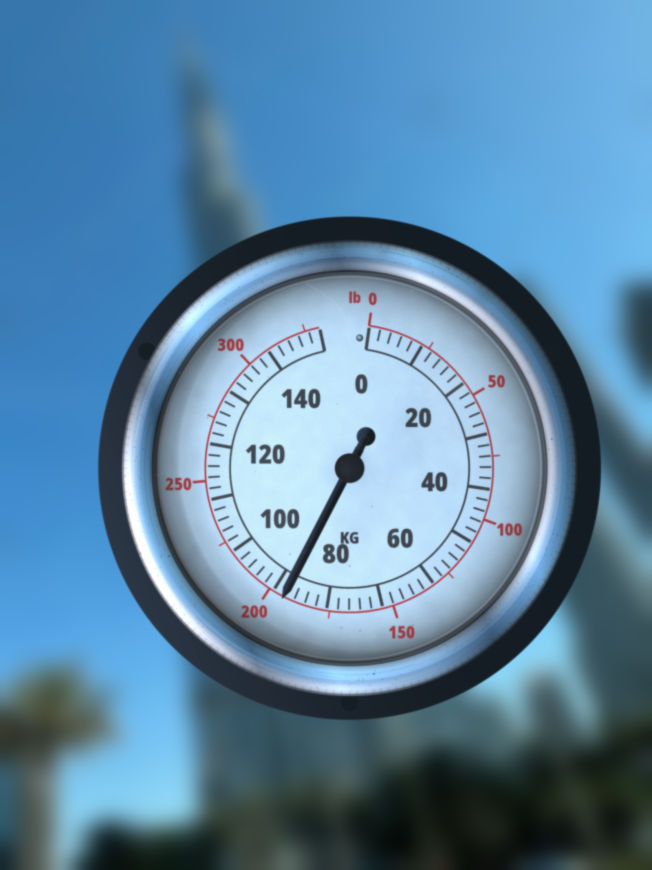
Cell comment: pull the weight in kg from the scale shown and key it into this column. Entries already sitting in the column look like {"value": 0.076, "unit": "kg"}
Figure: {"value": 88, "unit": "kg"}
